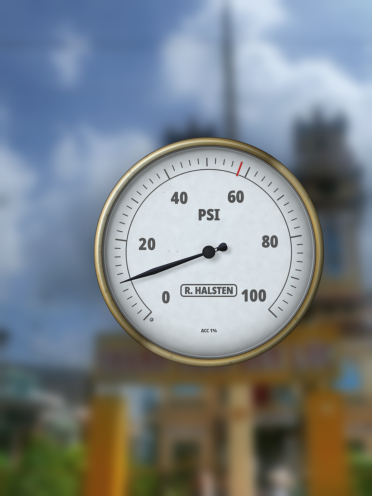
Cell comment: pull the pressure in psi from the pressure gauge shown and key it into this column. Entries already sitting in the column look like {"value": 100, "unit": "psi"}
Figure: {"value": 10, "unit": "psi"}
